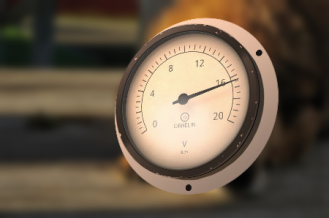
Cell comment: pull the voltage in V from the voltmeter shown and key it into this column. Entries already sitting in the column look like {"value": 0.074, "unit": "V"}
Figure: {"value": 16.5, "unit": "V"}
